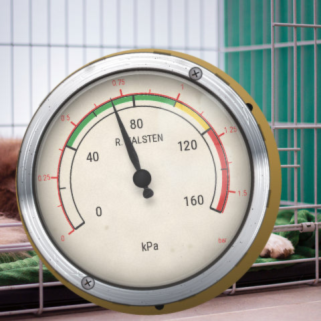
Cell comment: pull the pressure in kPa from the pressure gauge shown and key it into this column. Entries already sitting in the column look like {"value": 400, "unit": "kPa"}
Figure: {"value": 70, "unit": "kPa"}
